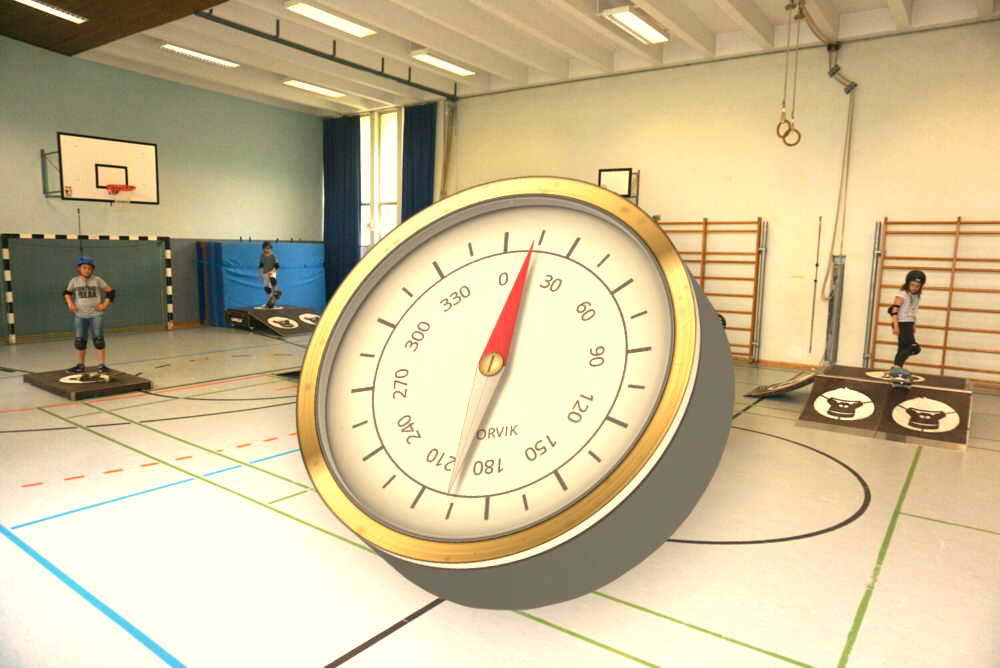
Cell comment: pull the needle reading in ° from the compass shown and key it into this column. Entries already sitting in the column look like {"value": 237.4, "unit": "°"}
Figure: {"value": 15, "unit": "°"}
